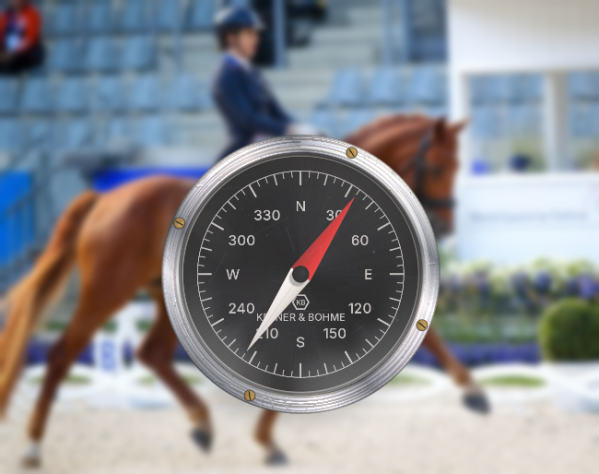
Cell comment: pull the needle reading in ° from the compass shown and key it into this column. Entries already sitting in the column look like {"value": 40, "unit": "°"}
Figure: {"value": 35, "unit": "°"}
